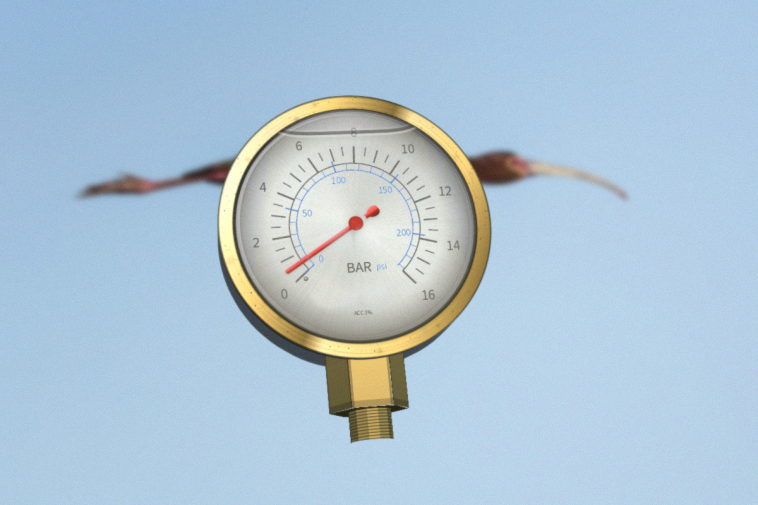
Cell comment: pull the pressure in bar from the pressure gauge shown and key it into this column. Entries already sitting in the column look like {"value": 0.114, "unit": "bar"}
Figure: {"value": 0.5, "unit": "bar"}
